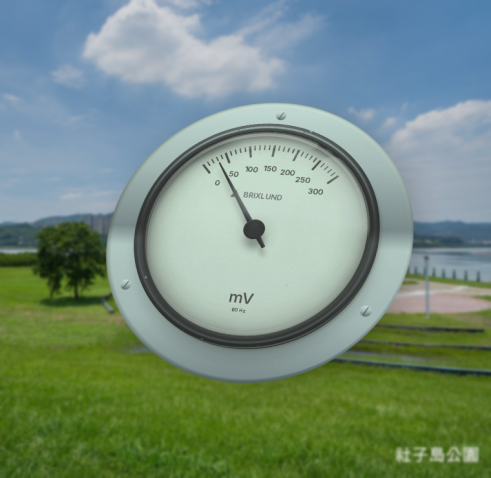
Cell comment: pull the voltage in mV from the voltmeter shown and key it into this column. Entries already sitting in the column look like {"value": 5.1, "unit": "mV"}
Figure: {"value": 30, "unit": "mV"}
